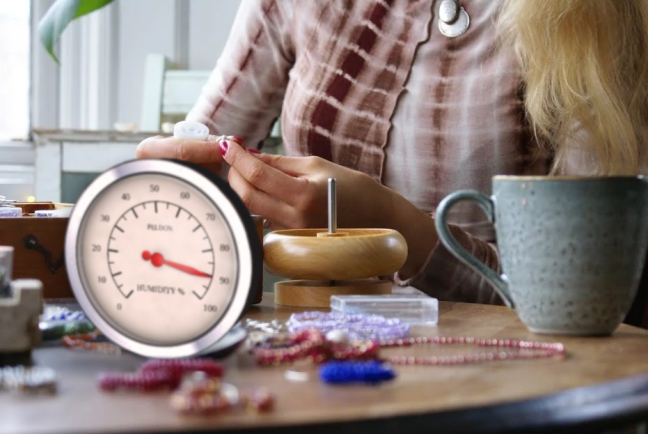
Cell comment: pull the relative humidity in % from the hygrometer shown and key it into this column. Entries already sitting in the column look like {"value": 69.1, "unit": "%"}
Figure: {"value": 90, "unit": "%"}
